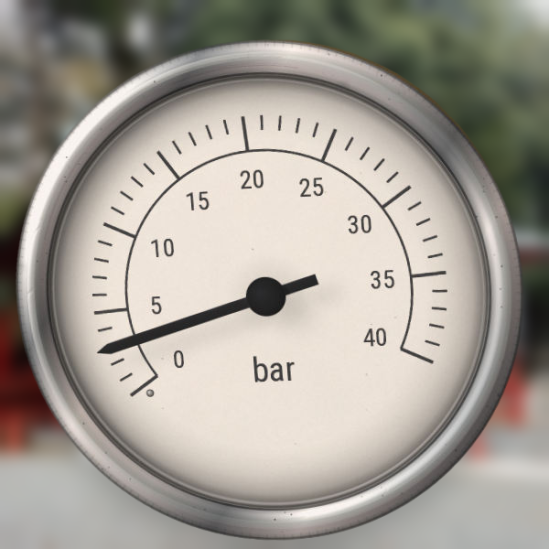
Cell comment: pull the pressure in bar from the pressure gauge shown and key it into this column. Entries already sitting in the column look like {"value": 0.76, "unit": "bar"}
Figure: {"value": 3, "unit": "bar"}
